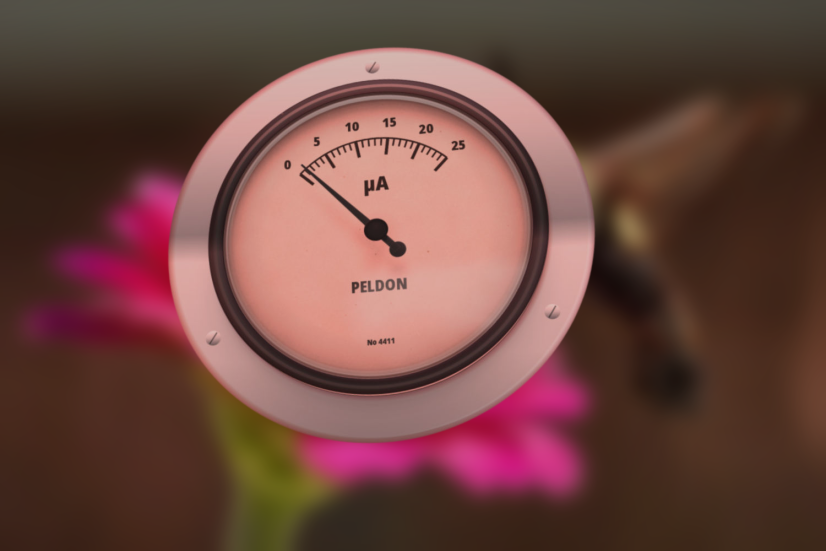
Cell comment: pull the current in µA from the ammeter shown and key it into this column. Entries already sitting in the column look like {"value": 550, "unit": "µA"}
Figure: {"value": 1, "unit": "µA"}
